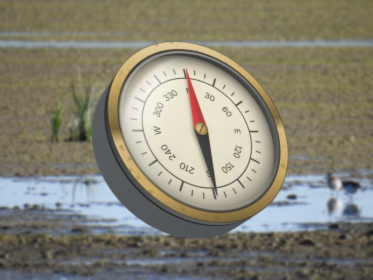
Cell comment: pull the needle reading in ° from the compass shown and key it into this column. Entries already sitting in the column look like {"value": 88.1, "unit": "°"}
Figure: {"value": 0, "unit": "°"}
